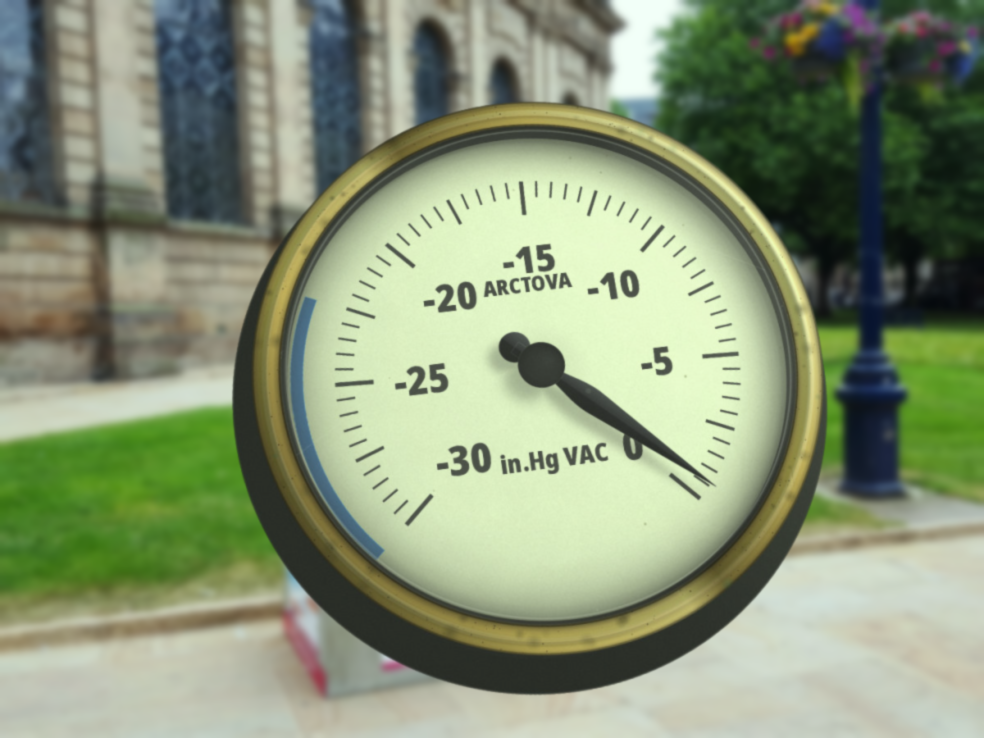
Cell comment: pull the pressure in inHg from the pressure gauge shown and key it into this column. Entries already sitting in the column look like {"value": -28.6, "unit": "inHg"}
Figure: {"value": -0.5, "unit": "inHg"}
